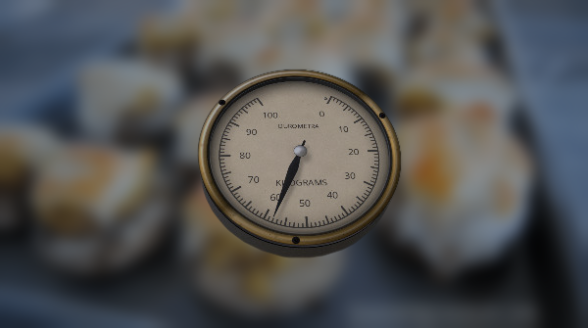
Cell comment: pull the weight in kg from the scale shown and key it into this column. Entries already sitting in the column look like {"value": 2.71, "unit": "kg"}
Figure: {"value": 58, "unit": "kg"}
